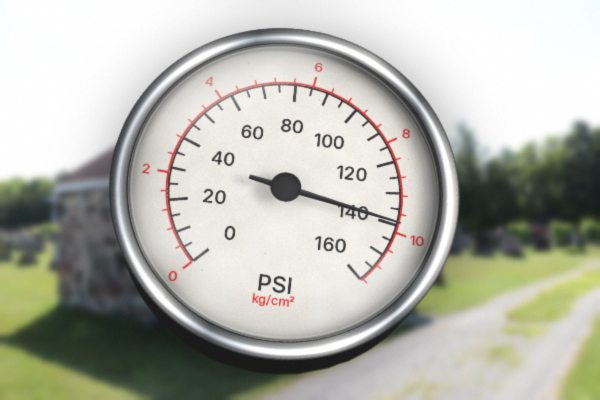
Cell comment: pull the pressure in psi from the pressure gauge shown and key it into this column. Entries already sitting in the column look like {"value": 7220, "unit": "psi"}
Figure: {"value": 140, "unit": "psi"}
